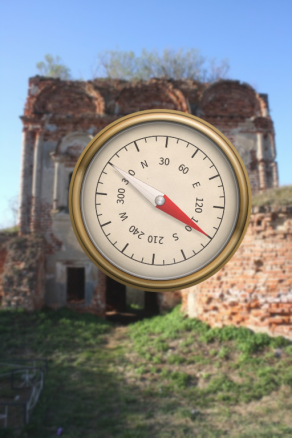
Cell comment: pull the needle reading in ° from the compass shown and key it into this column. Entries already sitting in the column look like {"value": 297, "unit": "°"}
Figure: {"value": 150, "unit": "°"}
